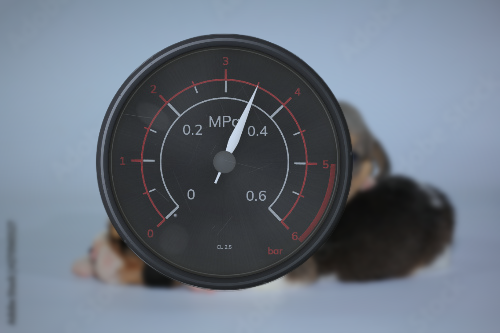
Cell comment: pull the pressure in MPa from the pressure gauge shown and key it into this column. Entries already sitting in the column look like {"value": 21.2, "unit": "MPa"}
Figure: {"value": 0.35, "unit": "MPa"}
